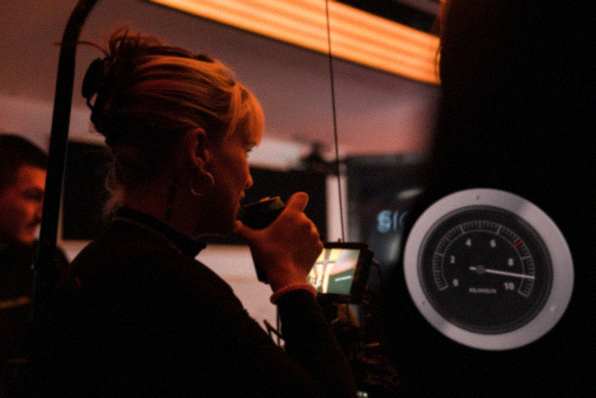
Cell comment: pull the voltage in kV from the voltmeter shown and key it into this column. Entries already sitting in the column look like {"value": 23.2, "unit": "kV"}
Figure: {"value": 9, "unit": "kV"}
